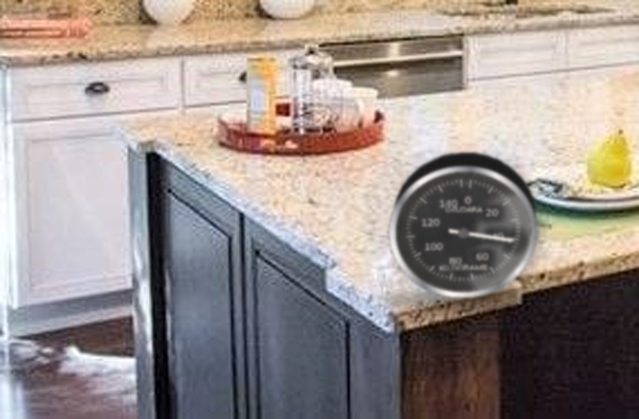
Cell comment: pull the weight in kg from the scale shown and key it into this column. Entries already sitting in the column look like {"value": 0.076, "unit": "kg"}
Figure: {"value": 40, "unit": "kg"}
